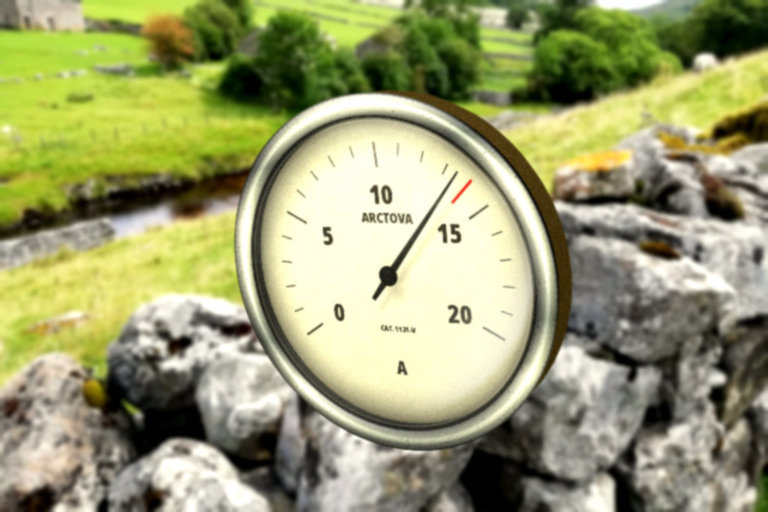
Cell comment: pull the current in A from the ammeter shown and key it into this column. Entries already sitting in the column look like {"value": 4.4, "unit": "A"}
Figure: {"value": 13.5, "unit": "A"}
